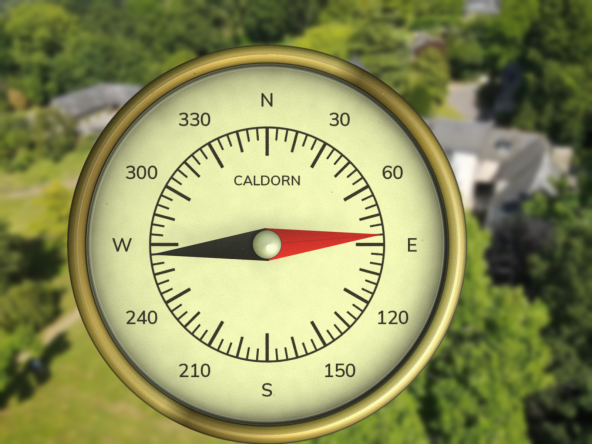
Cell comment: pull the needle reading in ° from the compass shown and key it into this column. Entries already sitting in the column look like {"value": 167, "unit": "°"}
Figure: {"value": 85, "unit": "°"}
